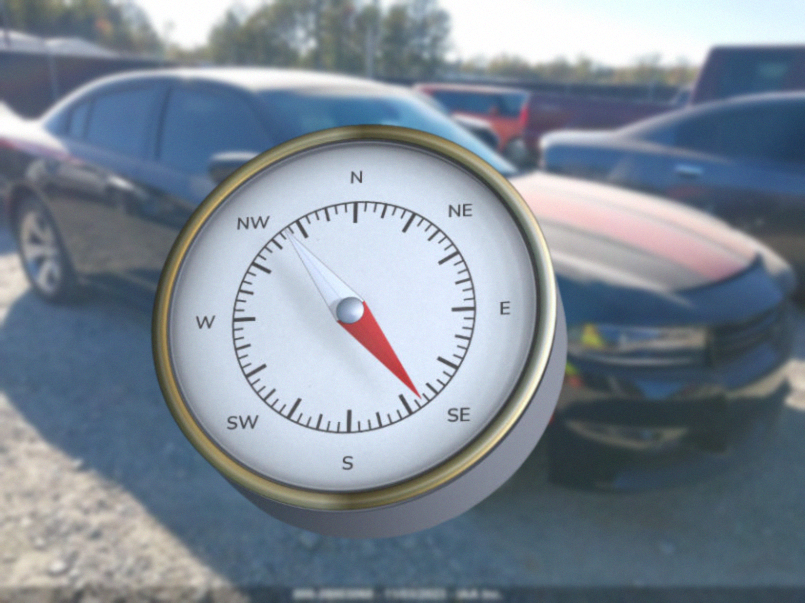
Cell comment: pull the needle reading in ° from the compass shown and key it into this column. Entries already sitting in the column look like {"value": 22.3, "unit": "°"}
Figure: {"value": 142.5, "unit": "°"}
